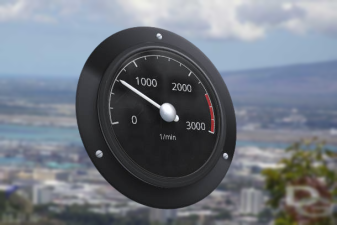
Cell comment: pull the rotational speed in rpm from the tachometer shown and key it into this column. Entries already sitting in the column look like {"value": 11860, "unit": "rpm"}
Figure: {"value": 600, "unit": "rpm"}
